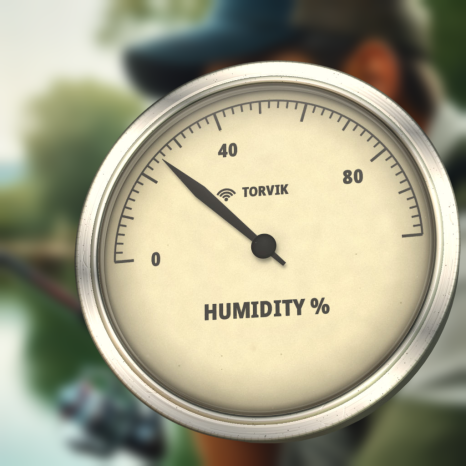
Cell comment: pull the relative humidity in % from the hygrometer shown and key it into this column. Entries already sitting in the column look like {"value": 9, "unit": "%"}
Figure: {"value": 25, "unit": "%"}
